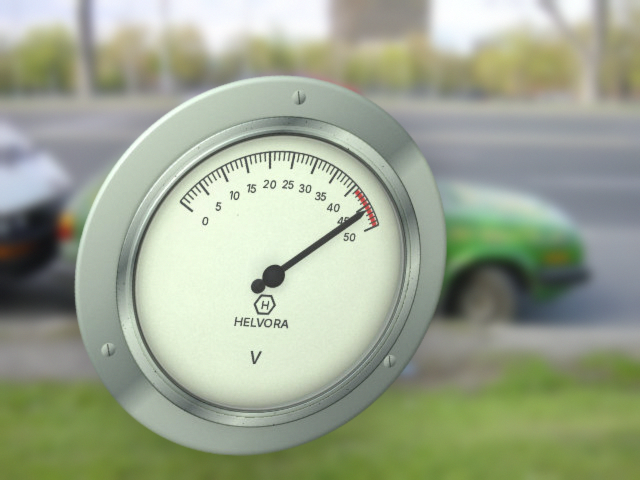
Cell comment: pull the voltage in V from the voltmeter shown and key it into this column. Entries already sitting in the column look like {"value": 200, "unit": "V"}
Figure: {"value": 45, "unit": "V"}
